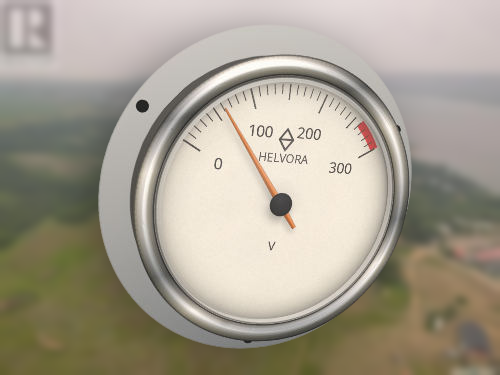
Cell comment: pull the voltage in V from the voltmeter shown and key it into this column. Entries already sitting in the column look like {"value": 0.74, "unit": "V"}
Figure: {"value": 60, "unit": "V"}
